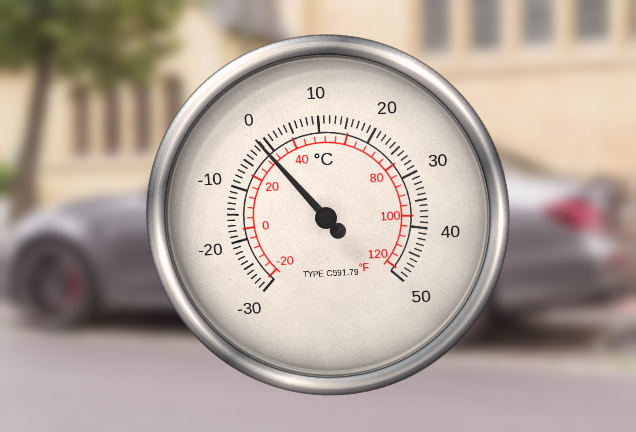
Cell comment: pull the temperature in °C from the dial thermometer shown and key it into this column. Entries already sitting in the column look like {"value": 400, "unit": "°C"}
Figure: {"value": -1, "unit": "°C"}
